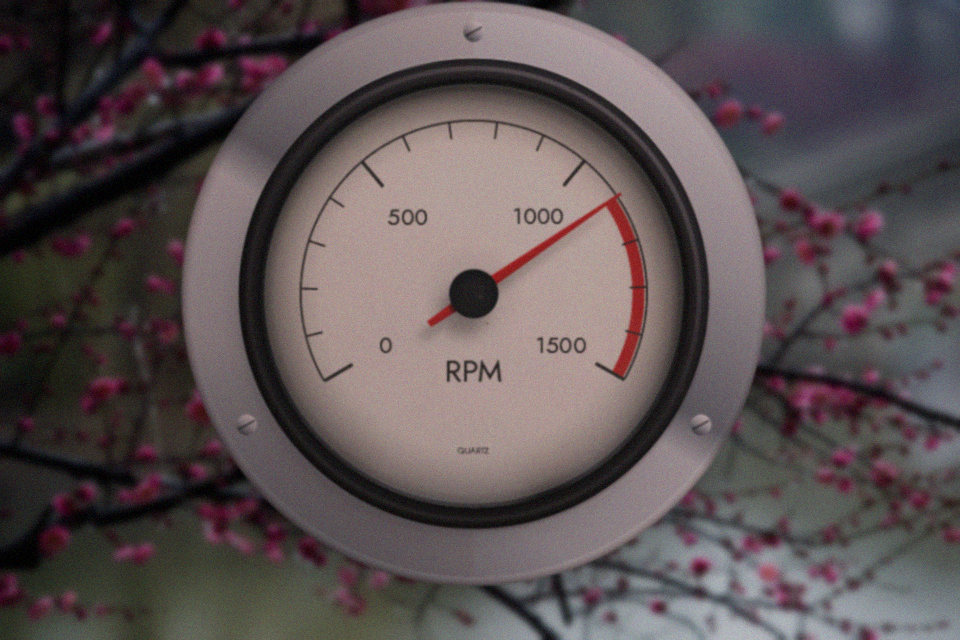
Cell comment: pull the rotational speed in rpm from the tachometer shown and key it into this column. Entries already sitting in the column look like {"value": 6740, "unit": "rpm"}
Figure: {"value": 1100, "unit": "rpm"}
